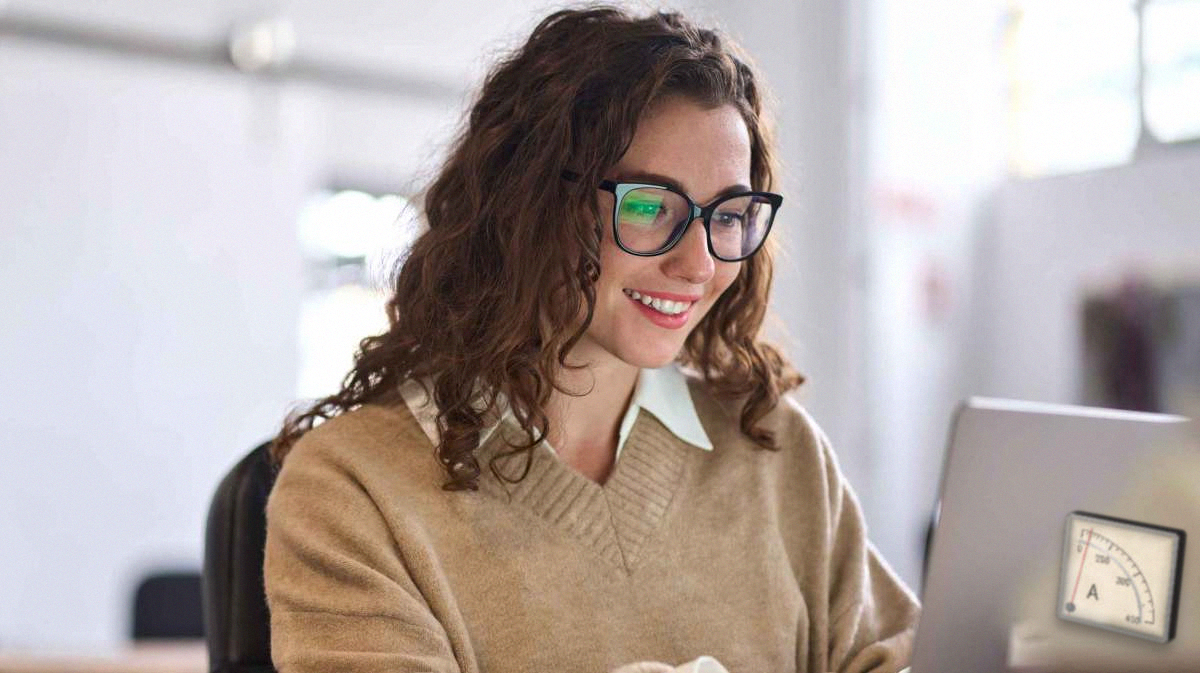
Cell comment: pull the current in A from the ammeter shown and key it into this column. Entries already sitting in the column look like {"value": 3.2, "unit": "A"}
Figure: {"value": 100, "unit": "A"}
